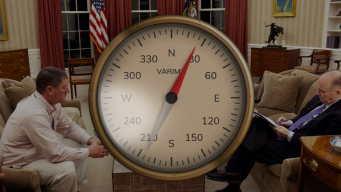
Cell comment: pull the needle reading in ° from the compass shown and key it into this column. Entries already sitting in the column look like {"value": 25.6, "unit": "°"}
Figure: {"value": 25, "unit": "°"}
